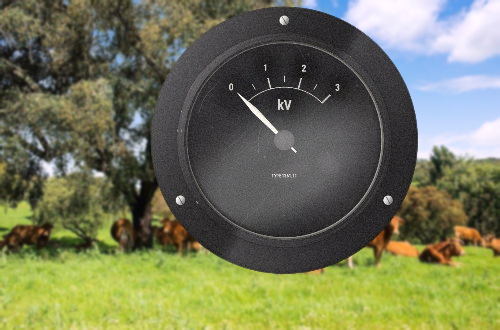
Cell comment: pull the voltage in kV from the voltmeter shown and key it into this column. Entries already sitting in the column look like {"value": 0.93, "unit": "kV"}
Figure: {"value": 0, "unit": "kV"}
